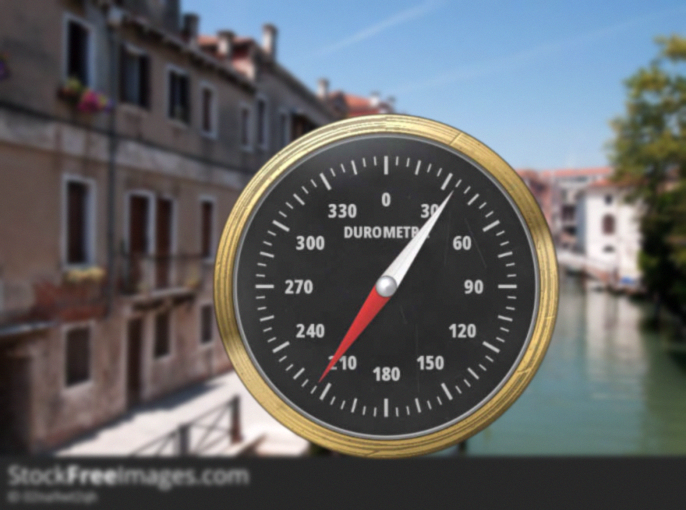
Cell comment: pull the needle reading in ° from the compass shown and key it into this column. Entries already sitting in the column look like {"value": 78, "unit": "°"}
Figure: {"value": 215, "unit": "°"}
